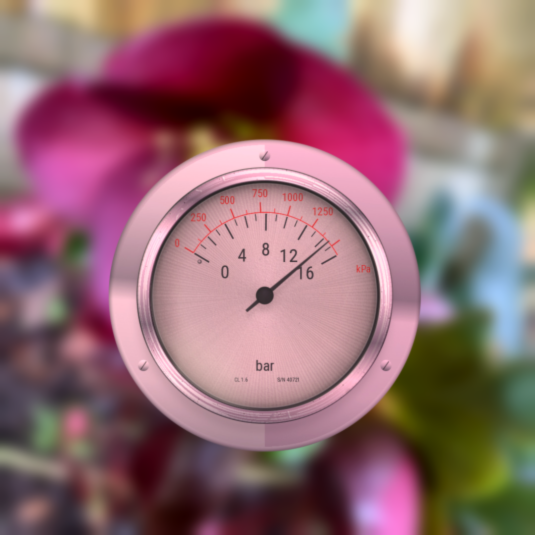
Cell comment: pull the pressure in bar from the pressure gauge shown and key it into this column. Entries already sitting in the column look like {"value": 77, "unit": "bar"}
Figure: {"value": 14.5, "unit": "bar"}
